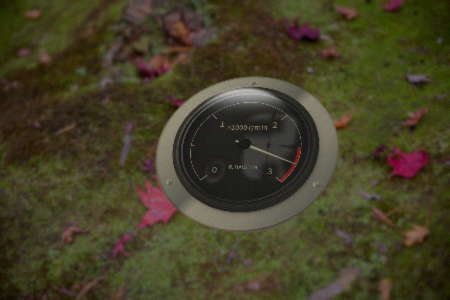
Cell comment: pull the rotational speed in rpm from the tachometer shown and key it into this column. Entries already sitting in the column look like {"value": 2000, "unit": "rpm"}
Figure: {"value": 2750, "unit": "rpm"}
